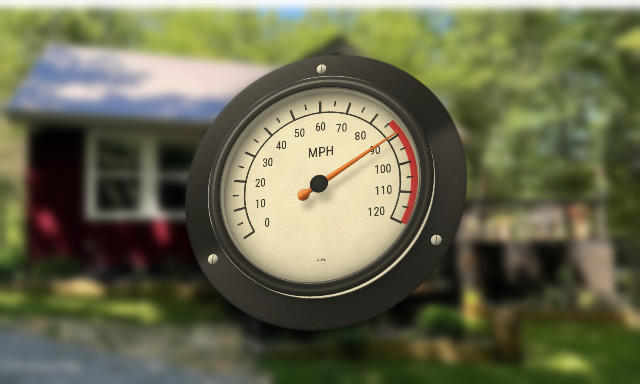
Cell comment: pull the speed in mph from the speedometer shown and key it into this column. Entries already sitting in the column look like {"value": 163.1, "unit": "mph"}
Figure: {"value": 90, "unit": "mph"}
